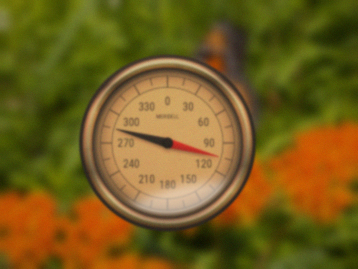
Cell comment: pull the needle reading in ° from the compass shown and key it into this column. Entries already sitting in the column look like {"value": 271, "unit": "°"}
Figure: {"value": 105, "unit": "°"}
